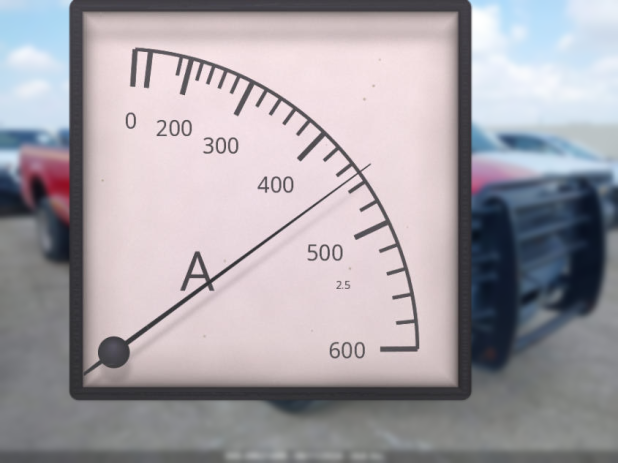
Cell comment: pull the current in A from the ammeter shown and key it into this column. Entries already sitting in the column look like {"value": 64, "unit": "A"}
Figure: {"value": 450, "unit": "A"}
